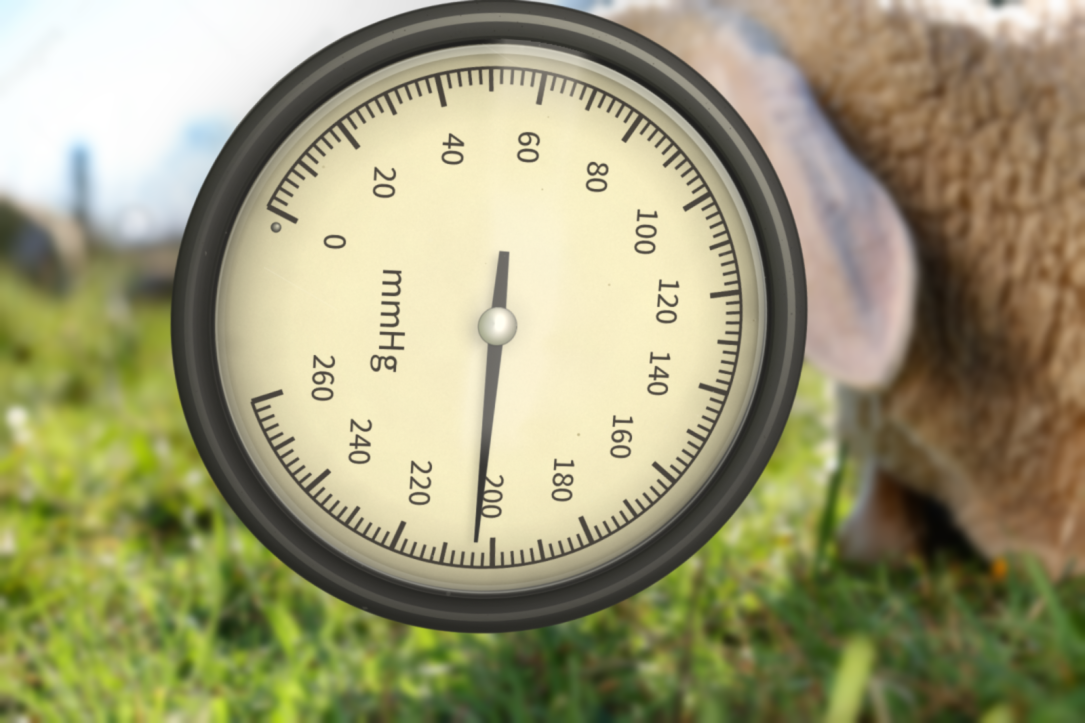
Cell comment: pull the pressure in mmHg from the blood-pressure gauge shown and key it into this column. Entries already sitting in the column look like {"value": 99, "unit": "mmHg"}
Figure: {"value": 204, "unit": "mmHg"}
